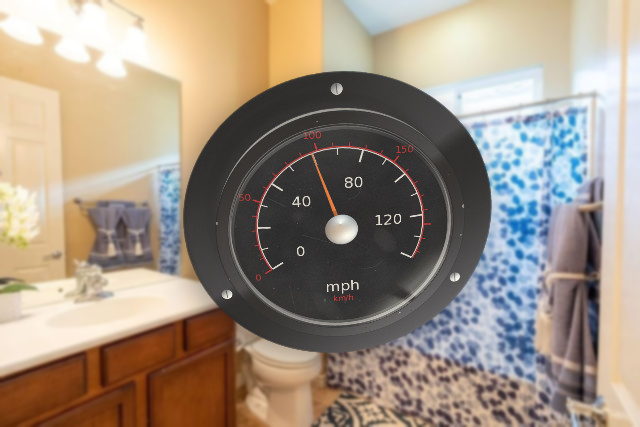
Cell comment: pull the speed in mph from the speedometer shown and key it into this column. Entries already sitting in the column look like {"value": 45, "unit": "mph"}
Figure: {"value": 60, "unit": "mph"}
